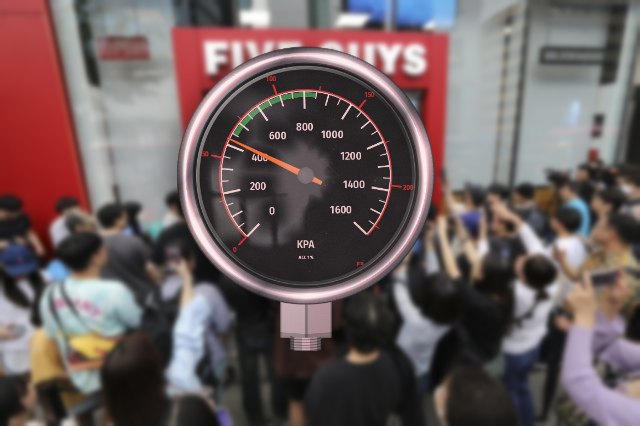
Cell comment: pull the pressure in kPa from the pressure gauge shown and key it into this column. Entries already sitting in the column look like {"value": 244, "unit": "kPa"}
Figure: {"value": 425, "unit": "kPa"}
